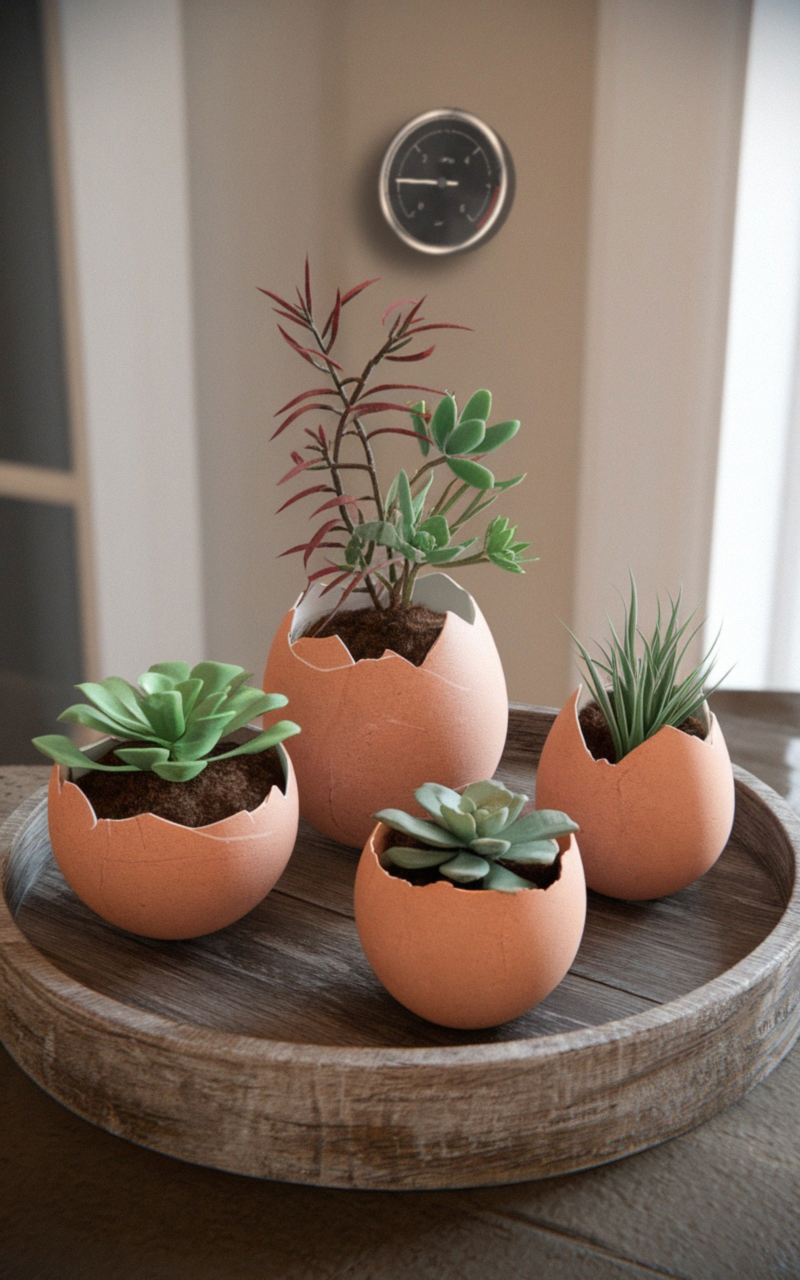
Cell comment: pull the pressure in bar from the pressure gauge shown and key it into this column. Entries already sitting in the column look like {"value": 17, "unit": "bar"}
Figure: {"value": 1, "unit": "bar"}
